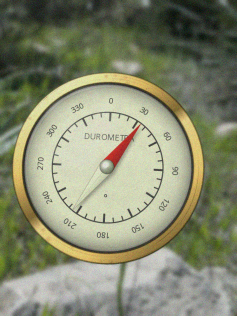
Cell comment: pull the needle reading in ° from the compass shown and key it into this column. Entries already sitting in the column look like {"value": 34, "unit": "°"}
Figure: {"value": 35, "unit": "°"}
